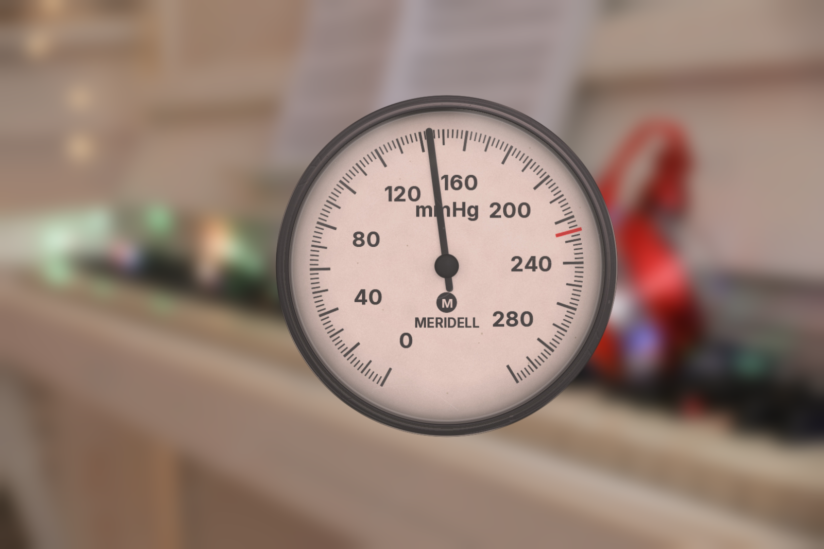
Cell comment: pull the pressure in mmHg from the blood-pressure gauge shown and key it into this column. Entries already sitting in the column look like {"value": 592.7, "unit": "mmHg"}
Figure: {"value": 144, "unit": "mmHg"}
